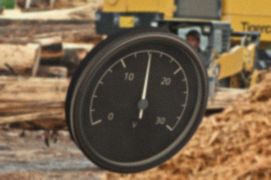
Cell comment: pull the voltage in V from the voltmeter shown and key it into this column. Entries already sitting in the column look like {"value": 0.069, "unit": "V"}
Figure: {"value": 14, "unit": "V"}
